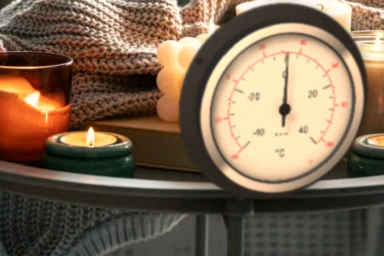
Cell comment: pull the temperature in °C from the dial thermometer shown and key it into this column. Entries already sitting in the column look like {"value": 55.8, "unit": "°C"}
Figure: {"value": 0, "unit": "°C"}
